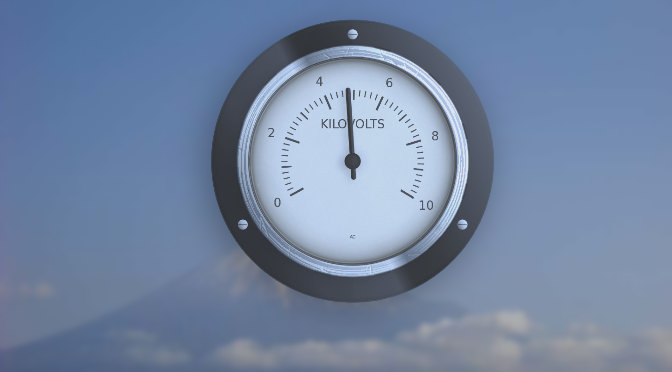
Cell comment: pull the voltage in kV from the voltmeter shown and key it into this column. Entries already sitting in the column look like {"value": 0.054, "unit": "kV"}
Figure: {"value": 4.8, "unit": "kV"}
